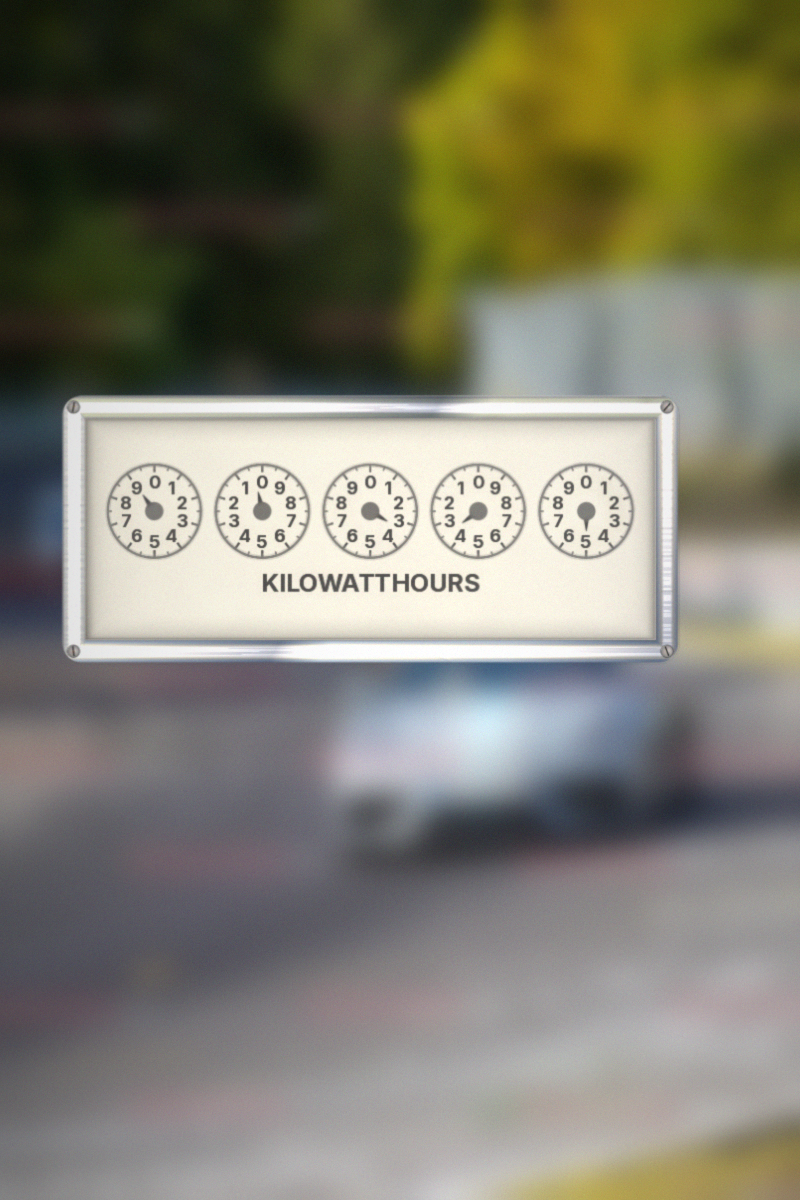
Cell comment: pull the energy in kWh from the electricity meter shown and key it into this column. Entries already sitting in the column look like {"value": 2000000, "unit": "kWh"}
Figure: {"value": 90335, "unit": "kWh"}
